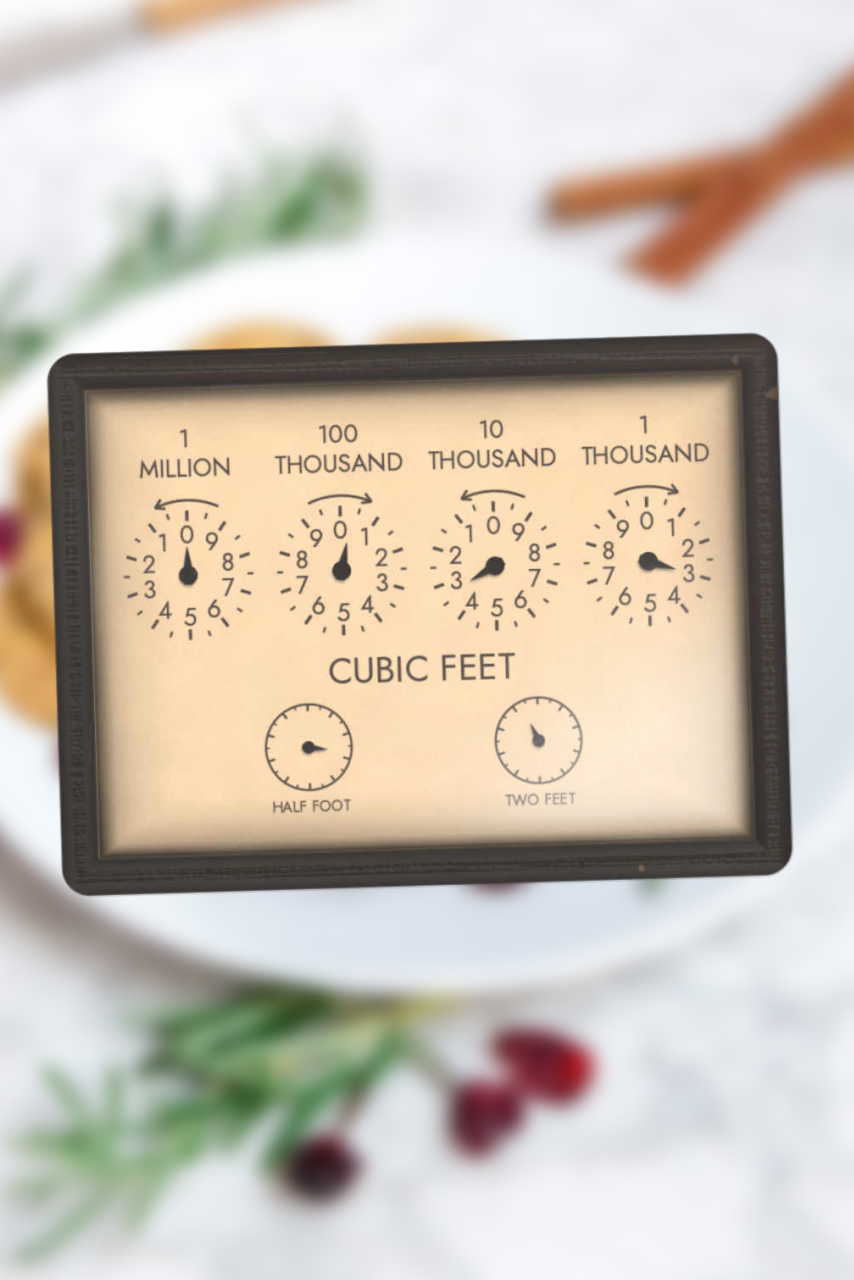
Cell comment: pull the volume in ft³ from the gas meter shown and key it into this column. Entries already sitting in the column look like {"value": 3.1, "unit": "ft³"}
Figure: {"value": 3300, "unit": "ft³"}
